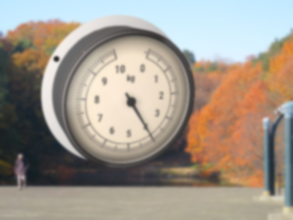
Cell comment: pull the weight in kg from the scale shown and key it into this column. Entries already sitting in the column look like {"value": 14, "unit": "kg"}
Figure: {"value": 4, "unit": "kg"}
